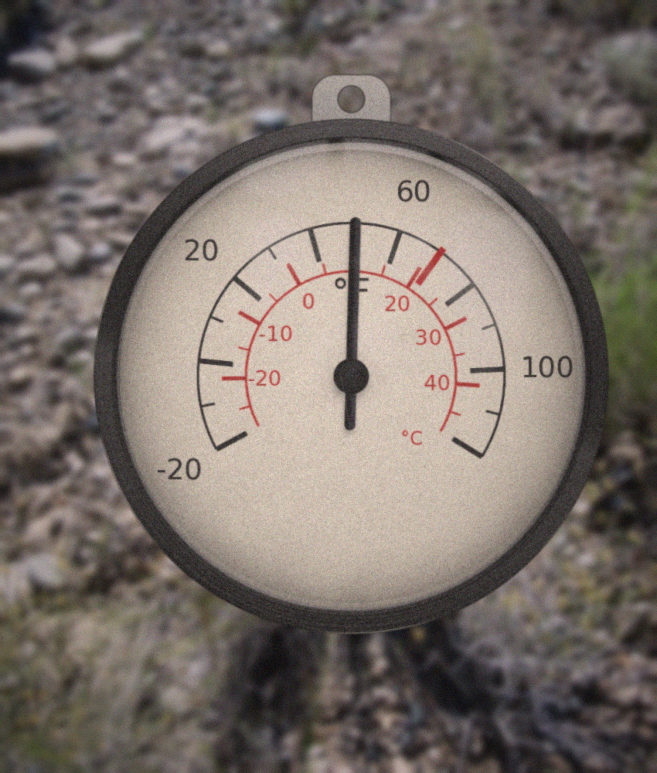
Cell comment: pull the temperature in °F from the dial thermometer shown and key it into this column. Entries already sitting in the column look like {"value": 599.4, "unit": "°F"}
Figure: {"value": 50, "unit": "°F"}
